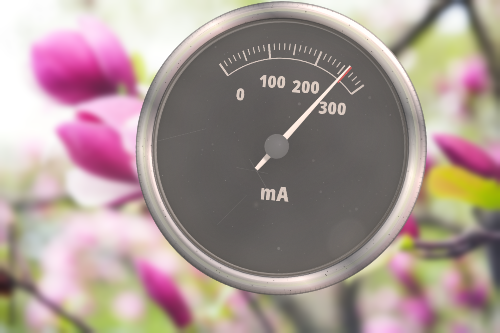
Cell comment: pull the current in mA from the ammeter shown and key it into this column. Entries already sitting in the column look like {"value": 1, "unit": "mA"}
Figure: {"value": 260, "unit": "mA"}
